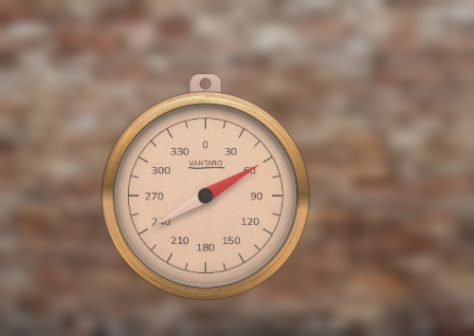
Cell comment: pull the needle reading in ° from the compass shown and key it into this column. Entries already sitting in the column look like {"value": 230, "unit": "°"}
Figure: {"value": 60, "unit": "°"}
